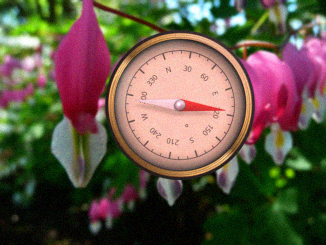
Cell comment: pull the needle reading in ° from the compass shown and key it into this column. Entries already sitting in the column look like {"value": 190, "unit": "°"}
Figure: {"value": 115, "unit": "°"}
